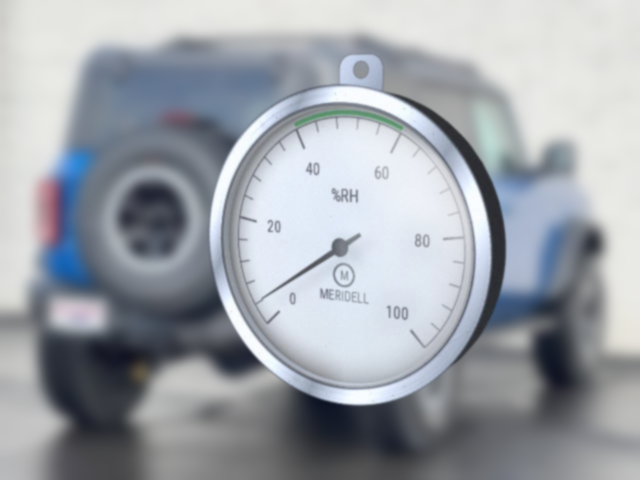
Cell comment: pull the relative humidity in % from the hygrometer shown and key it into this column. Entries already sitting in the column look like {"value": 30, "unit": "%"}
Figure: {"value": 4, "unit": "%"}
